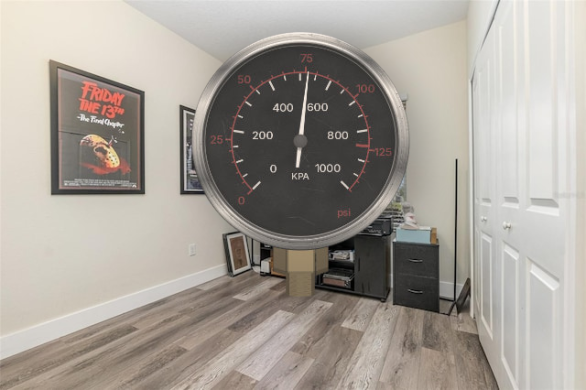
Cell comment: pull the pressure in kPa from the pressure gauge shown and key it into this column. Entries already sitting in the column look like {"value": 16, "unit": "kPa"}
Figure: {"value": 525, "unit": "kPa"}
